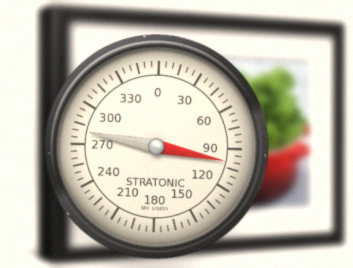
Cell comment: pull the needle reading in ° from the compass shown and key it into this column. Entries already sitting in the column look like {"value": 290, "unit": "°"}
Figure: {"value": 100, "unit": "°"}
